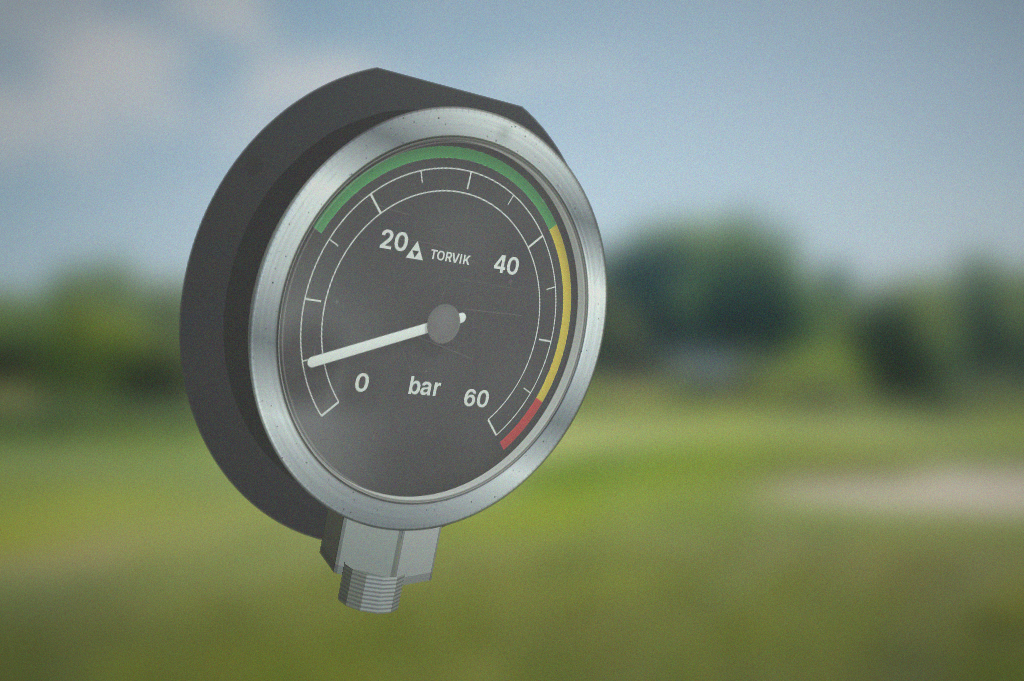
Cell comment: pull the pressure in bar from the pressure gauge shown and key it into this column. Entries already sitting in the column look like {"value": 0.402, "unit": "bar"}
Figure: {"value": 5, "unit": "bar"}
